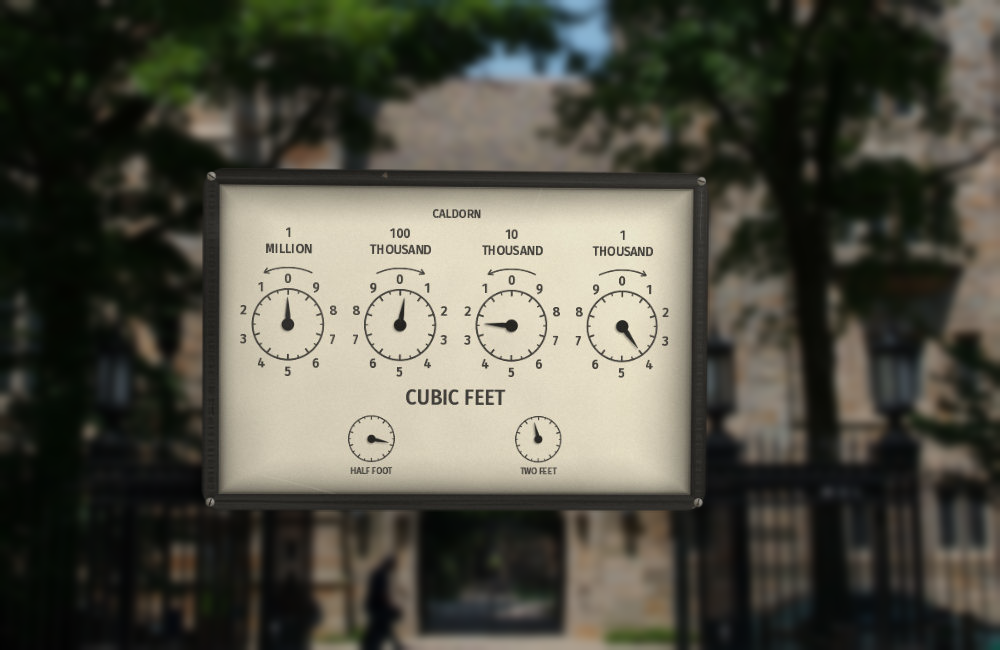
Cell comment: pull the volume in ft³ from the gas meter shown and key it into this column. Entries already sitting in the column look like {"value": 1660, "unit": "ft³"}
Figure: {"value": 2400, "unit": "ft³"}
